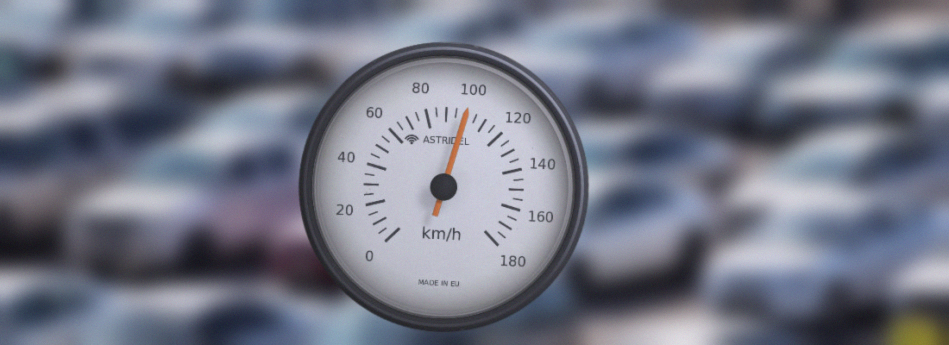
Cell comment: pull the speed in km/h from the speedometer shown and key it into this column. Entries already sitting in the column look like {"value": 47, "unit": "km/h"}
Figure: {"value": 100, "unit": "km/h"}
